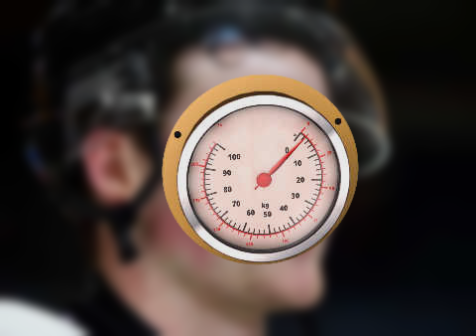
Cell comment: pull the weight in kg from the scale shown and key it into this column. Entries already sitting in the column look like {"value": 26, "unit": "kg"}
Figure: {"value": 2, "unit": "kg"}
